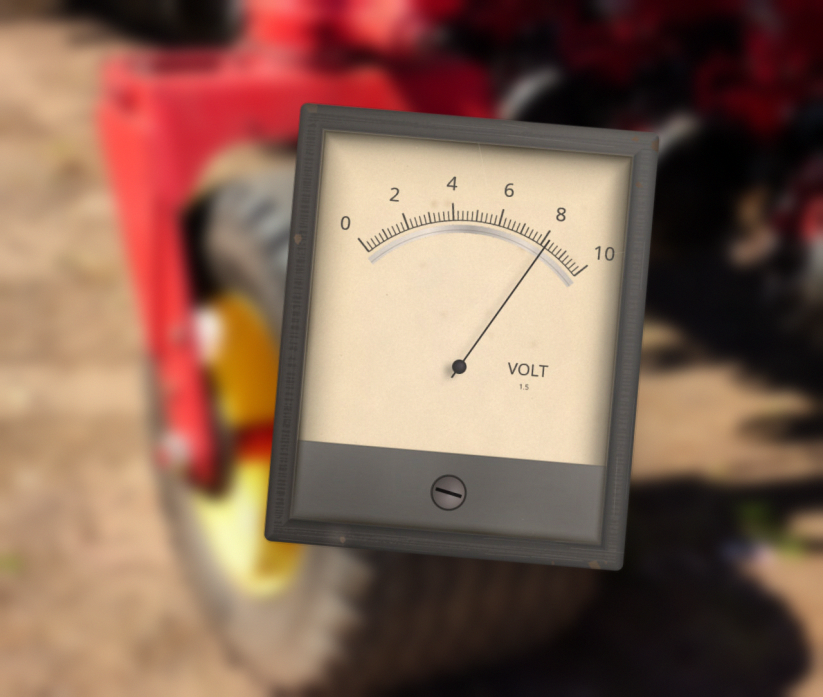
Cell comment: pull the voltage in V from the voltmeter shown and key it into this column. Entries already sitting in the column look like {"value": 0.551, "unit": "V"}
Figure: {"value": 8.2, "unit": "V"}
